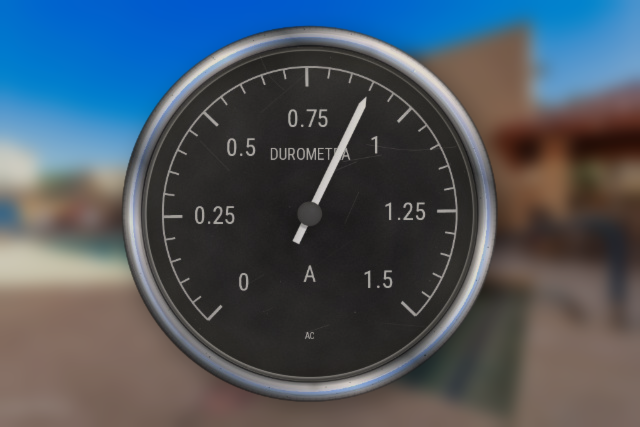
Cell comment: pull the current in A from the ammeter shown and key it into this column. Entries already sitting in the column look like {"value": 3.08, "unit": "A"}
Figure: {"value": 0.9, "unit": "A"}
